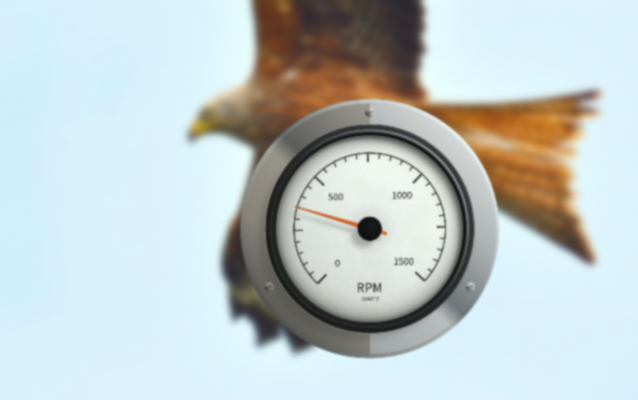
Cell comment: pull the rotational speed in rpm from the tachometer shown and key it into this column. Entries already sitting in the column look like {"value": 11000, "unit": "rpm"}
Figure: {"value": 350, "unit": "rpm"}
